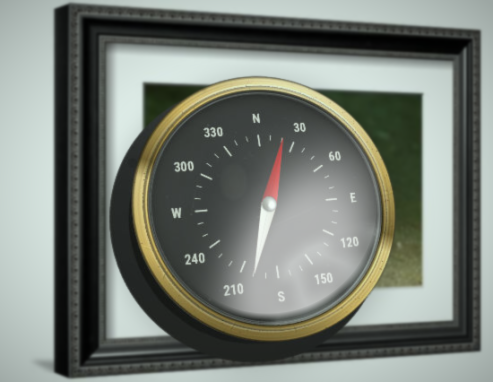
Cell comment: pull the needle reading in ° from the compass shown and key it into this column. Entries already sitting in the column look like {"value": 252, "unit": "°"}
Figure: {"value": 20, "unit": "°"}
